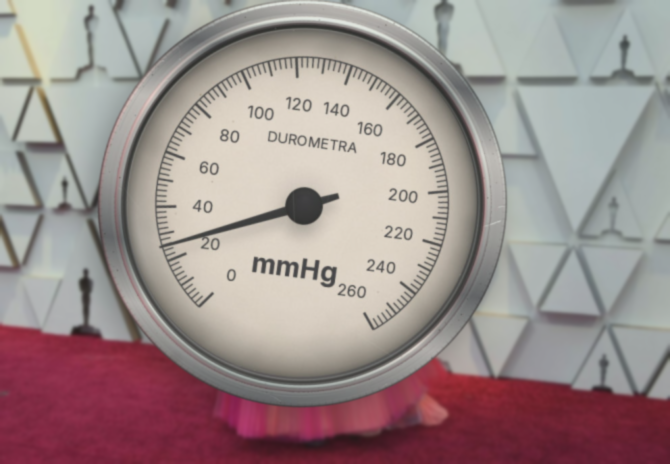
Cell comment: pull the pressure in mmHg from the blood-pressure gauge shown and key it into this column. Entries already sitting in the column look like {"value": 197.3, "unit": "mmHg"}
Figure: {"value": 26, "unit": "mmHg"}
